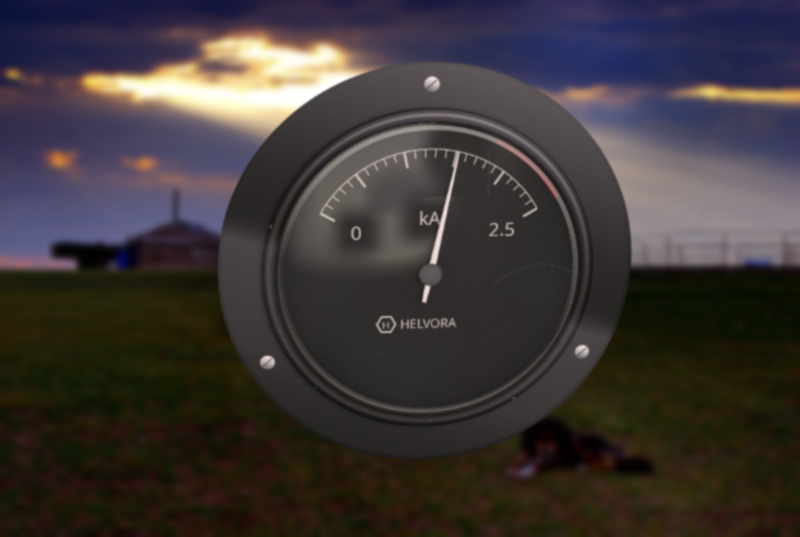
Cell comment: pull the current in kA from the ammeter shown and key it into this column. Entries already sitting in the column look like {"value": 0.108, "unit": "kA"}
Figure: {"value": 1.5, "unit": "kA"}
